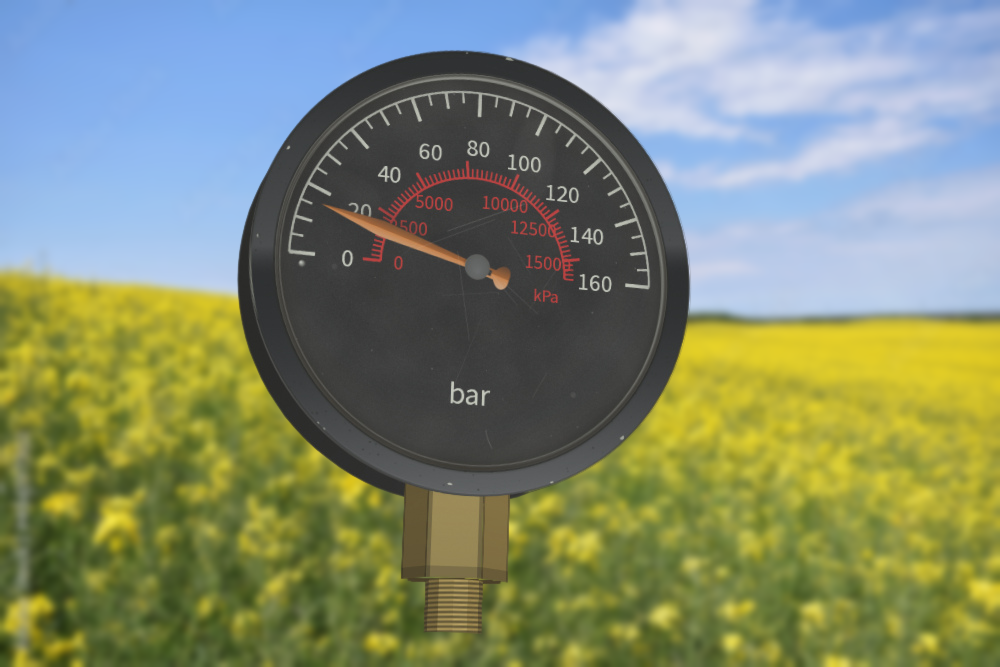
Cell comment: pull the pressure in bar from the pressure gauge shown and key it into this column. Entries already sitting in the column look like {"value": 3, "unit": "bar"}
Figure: {"value": 15, "unit": "bar"}
